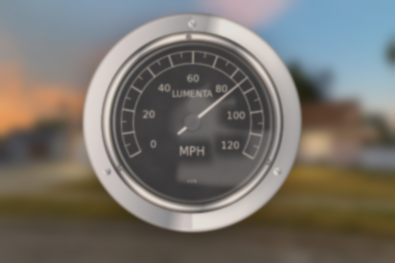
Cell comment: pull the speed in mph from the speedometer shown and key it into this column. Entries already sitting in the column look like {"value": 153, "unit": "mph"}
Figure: {"value": 85, "unit": "mph"}
